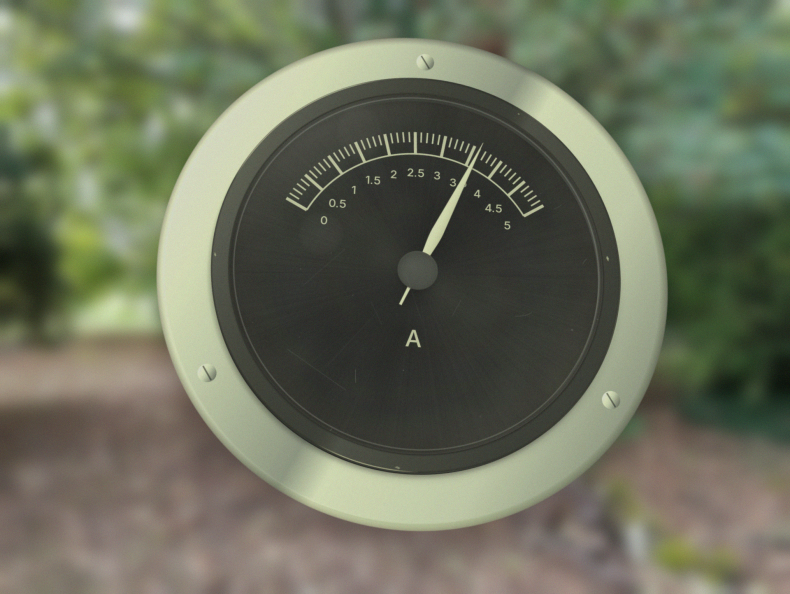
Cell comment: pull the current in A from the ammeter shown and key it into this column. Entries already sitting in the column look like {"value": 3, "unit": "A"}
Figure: {"value": 3.6, "unit": "A"}
